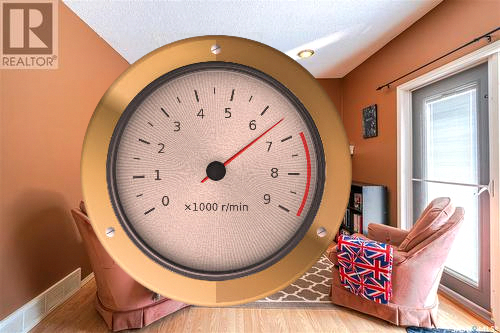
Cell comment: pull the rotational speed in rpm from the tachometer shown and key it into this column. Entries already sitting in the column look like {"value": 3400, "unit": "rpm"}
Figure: {"value": 6500, "unit": "rpm"}
